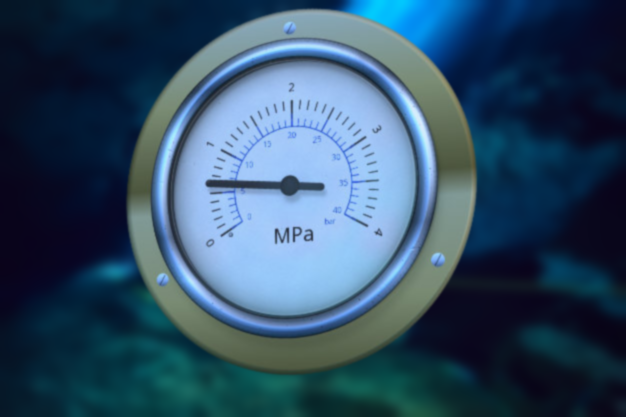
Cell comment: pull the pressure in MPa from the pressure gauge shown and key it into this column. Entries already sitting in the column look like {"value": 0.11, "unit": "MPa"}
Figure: {"value": 0.6, "unit": "MPa"}
